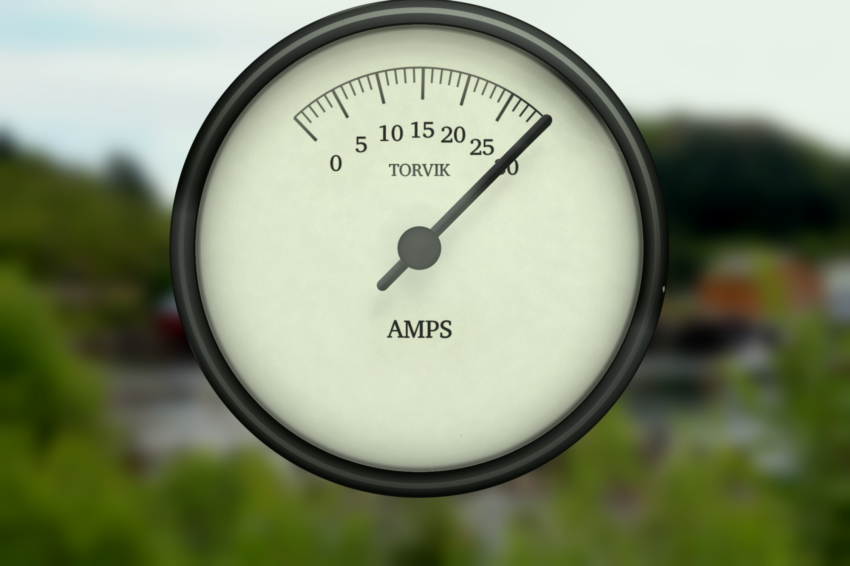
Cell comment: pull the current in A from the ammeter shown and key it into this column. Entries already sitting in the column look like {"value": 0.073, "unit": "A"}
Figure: {"value": 29.5, "unit": "A"}
